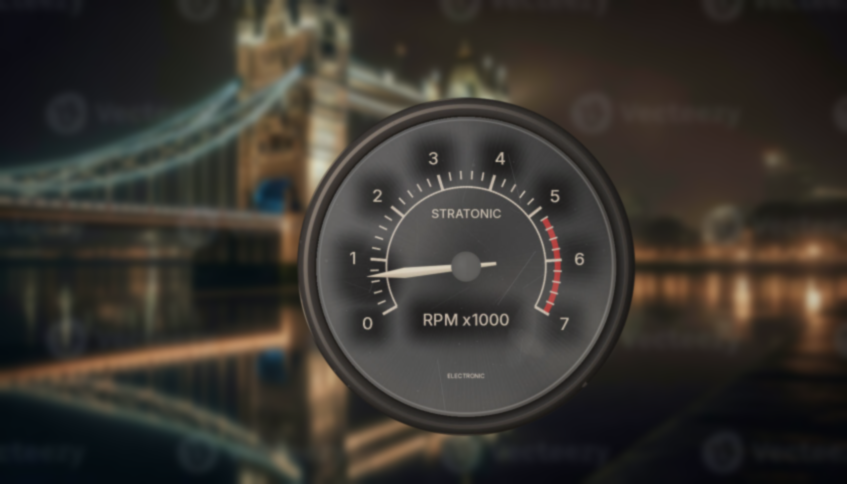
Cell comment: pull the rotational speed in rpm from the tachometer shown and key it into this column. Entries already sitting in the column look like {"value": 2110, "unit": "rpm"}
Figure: {"value": 700, "unit": "rpm"}
